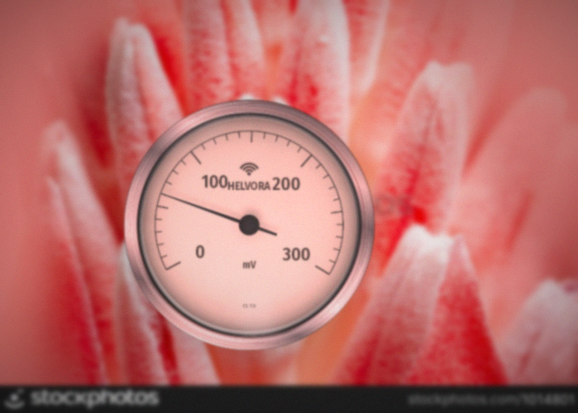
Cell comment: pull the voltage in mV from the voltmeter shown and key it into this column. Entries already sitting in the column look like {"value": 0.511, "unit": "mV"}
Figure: {"value": 60, "unit": "mV"}
